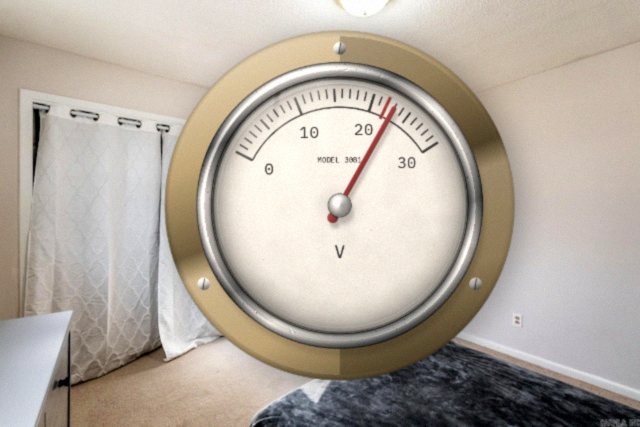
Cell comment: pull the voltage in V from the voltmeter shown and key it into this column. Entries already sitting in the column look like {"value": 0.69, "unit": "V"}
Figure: {"value": 23, "unit": "V"}
